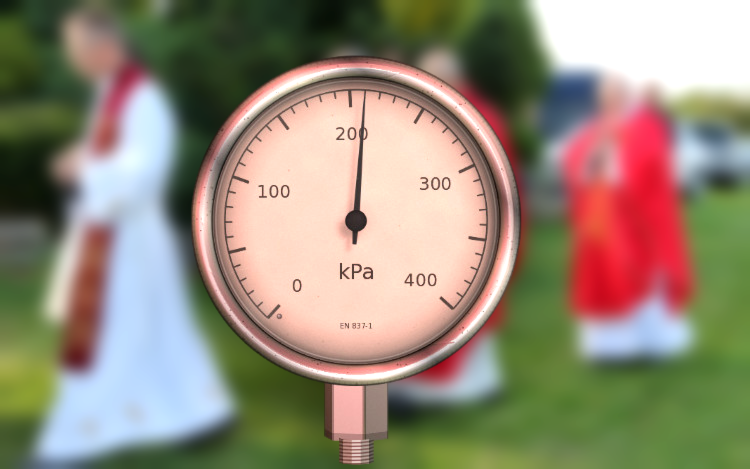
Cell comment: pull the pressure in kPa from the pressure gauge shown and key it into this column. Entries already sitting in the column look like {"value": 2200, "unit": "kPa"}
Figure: {"value": 210, "unit": "kPa"}
